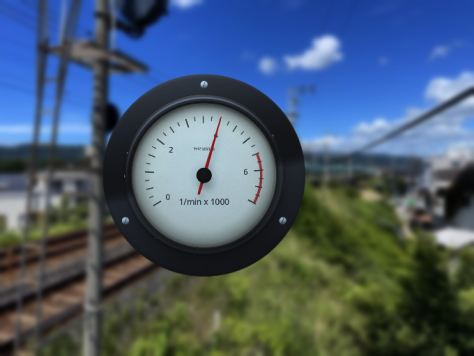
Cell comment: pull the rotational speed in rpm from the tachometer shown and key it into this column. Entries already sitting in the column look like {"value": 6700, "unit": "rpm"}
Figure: {"value": 4000, "unit": "rpm"}
